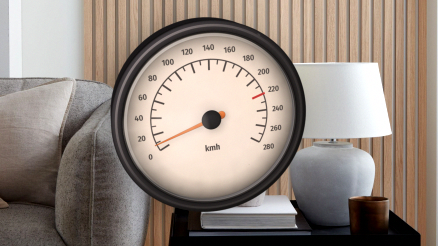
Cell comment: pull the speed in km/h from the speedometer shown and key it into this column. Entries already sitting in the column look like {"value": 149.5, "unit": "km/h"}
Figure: {"value": 10, "unit": "km/h"}
